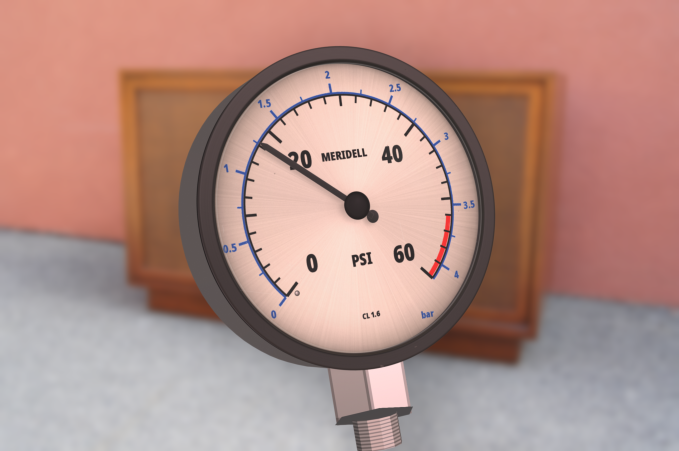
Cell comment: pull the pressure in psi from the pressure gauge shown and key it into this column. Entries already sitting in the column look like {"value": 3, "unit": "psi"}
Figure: {"value": 18, "unit": "psi"}
